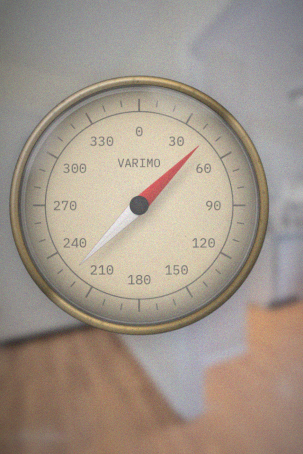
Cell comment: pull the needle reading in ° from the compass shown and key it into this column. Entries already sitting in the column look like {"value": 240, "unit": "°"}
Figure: {"value": 45, "unit": "°"}
